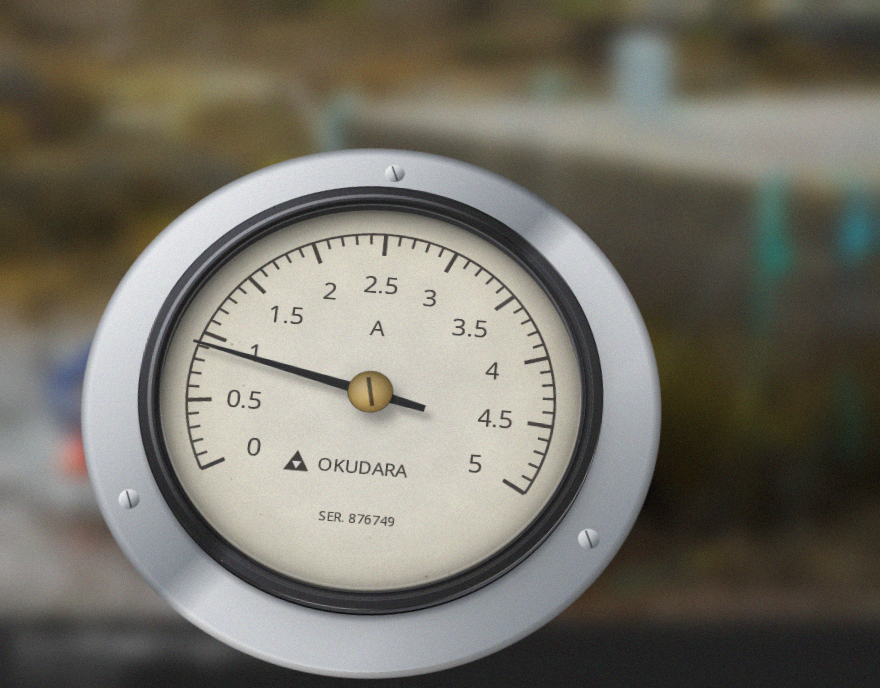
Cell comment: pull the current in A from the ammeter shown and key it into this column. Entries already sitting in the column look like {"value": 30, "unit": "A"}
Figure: {"value": 0.9, "unit": "A"}
